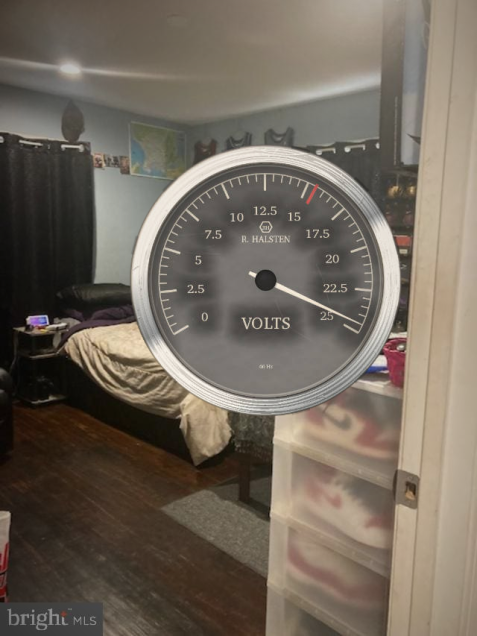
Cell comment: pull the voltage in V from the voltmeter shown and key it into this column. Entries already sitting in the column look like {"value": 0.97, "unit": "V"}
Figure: {"value": 24.5, "unit": "V"}
